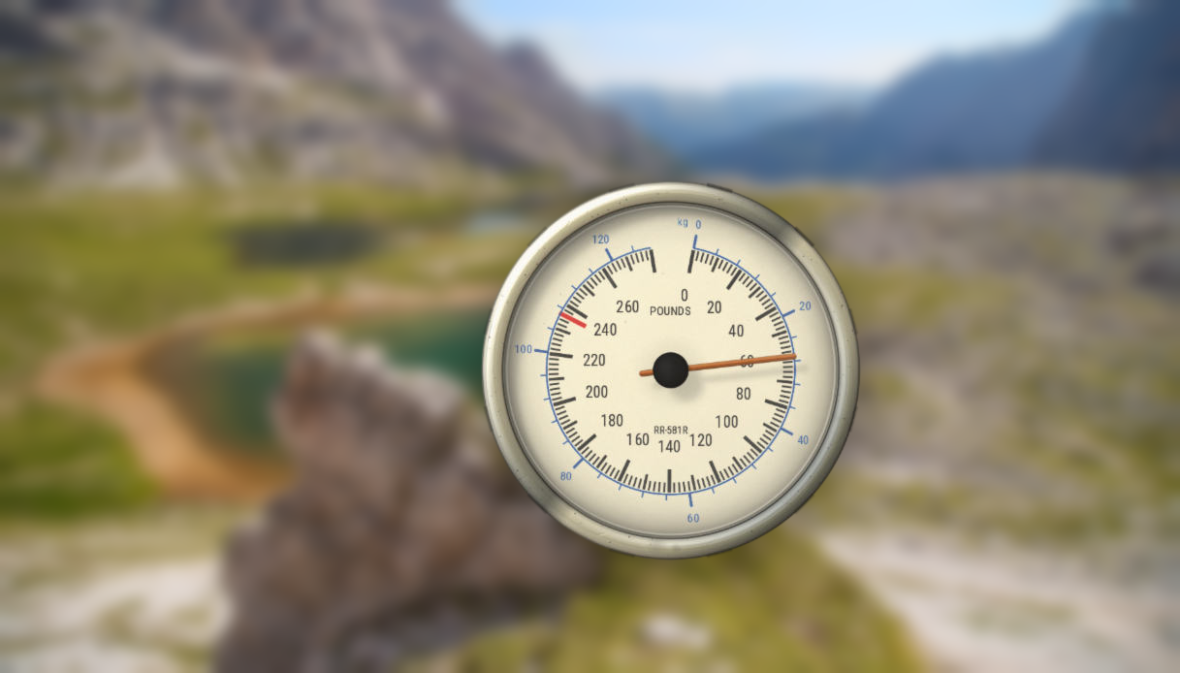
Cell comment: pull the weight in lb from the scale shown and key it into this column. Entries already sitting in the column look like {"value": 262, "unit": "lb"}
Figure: {"value": 60, "unit": "lb"}
